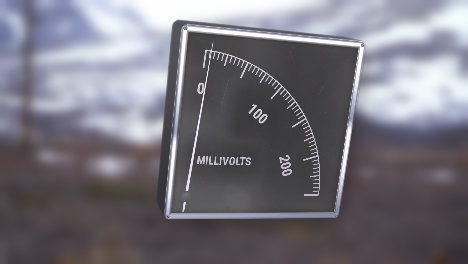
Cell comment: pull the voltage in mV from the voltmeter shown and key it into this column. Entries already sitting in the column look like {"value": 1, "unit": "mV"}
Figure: {"value": 5, "unit": "mV"}
